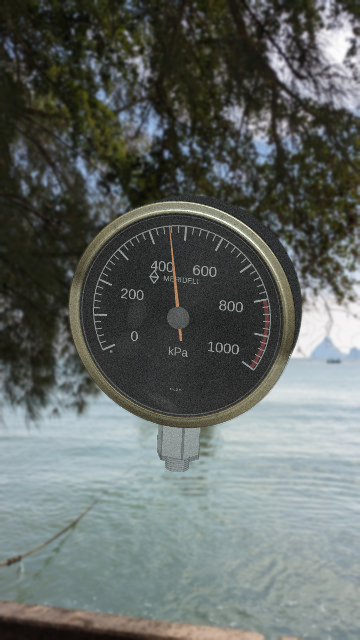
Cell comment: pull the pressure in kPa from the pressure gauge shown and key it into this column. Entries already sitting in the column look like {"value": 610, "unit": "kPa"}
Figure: {"value": 460, "unit": "kPa"}
